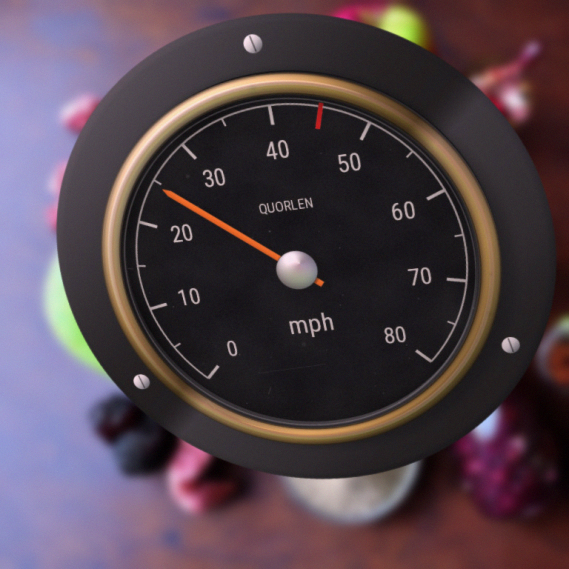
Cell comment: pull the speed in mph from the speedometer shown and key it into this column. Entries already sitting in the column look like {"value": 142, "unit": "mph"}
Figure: {"value": 25, "unit": "mph"}
